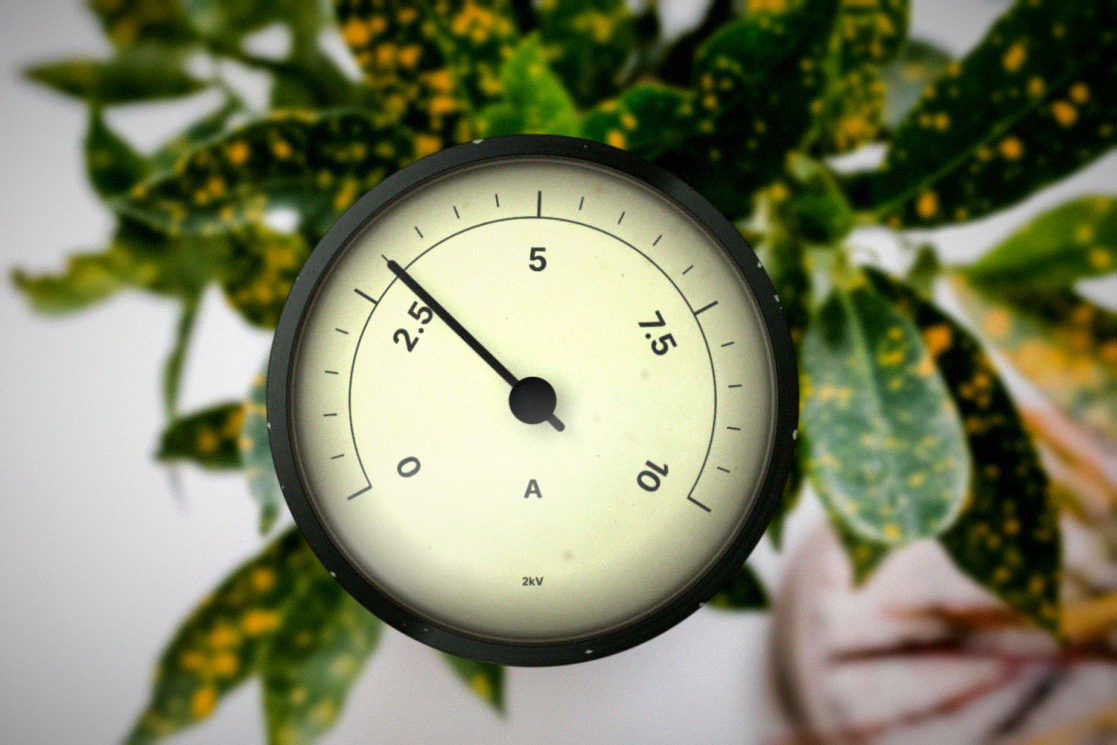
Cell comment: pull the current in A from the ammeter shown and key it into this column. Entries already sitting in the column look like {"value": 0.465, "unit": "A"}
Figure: {"value": 3, "unit": "A"}
